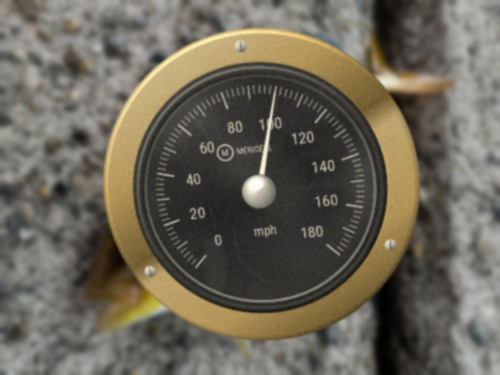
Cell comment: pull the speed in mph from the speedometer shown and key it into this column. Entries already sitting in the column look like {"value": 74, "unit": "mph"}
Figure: {"value": 100, "unit": "mph"}
